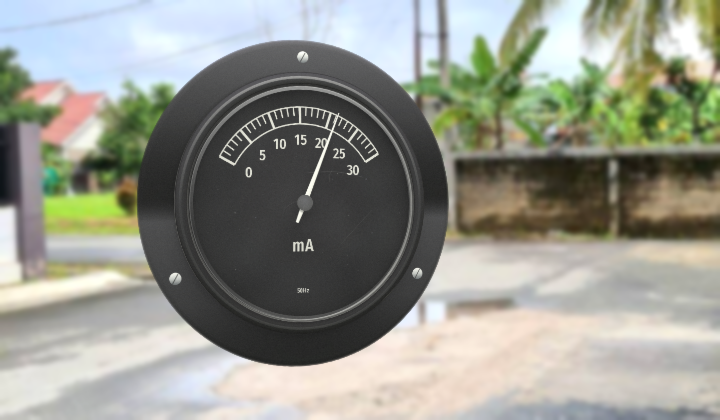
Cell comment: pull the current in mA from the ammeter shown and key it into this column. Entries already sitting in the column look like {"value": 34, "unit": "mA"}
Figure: {"value": 21, "unit": "mA"}
